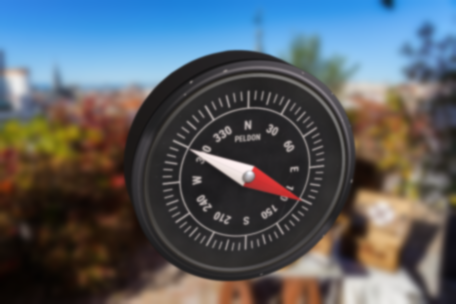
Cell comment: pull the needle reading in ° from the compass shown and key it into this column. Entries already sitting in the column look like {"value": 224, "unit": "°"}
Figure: {"value": 120, "unit": "°"}
